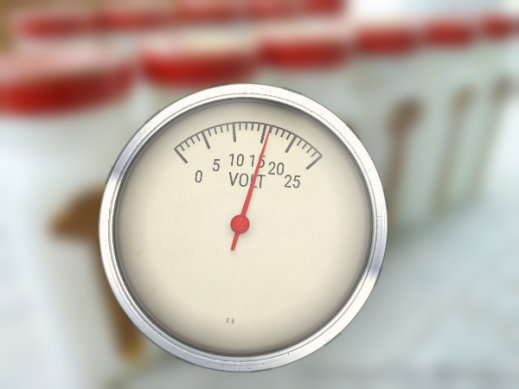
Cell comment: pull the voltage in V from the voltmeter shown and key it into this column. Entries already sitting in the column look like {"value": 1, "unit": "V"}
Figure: {"value": 16, "unit": "V"}
